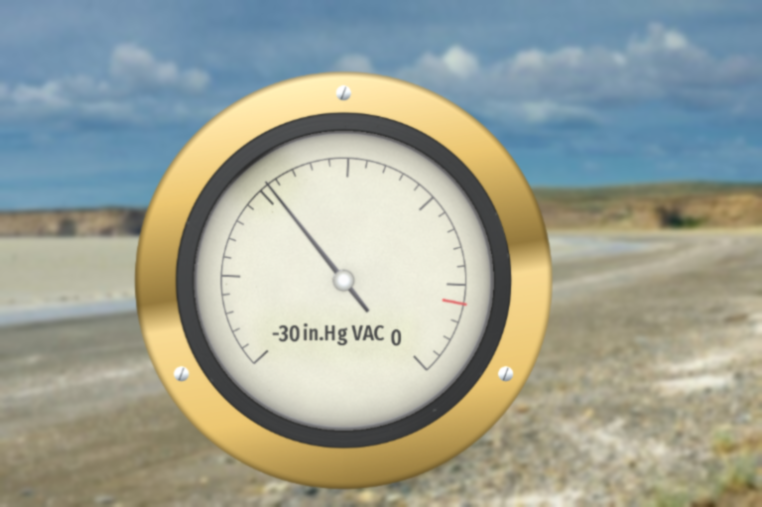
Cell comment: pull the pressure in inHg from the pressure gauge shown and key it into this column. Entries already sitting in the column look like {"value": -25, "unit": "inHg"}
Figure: {"value": -19.5, "unit": "inHg"}
